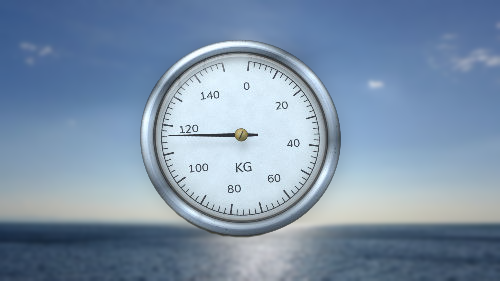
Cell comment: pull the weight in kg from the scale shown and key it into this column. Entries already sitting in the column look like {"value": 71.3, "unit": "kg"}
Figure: {"value": 116, "unit": "kg"}
